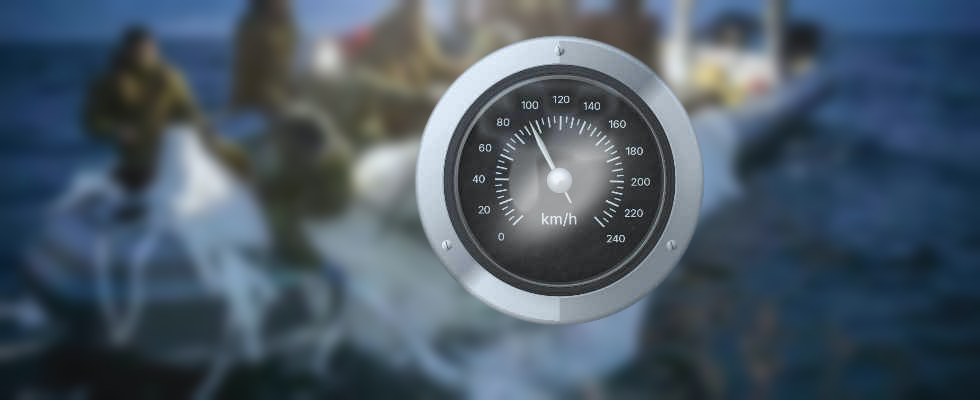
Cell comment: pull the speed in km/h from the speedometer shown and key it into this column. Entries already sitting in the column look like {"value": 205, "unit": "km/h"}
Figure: {"value": 95, "unit": "km/h"}
